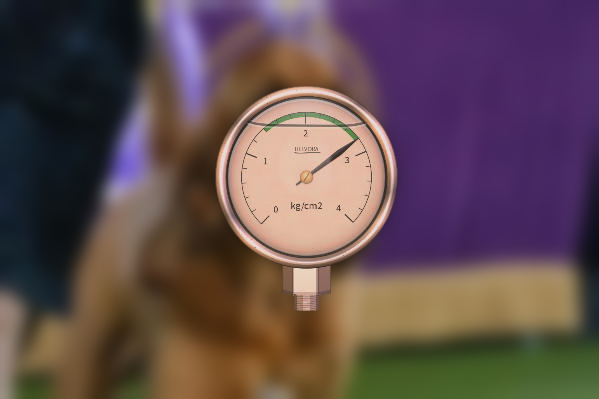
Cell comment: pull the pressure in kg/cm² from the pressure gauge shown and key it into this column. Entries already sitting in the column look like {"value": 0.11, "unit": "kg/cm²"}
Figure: {"value": 2.8, "unit": "kg/cm²"}
